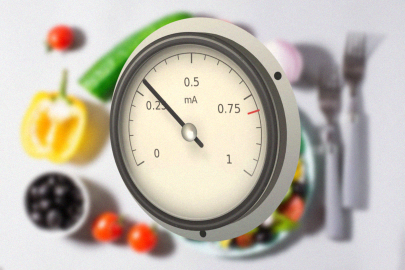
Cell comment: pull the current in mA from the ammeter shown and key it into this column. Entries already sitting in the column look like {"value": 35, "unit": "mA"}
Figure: {"value": 0.3, "unit": "mA"}
